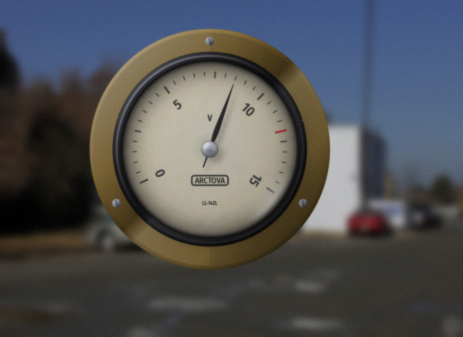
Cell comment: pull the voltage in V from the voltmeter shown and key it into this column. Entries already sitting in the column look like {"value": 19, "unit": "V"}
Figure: {"value": 8.5, "unit": "V"}
